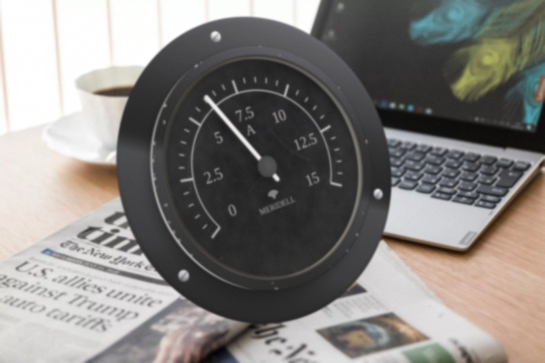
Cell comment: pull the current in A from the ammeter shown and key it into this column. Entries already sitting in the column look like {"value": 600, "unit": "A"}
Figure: {"value": 6, "unit": "A"}
